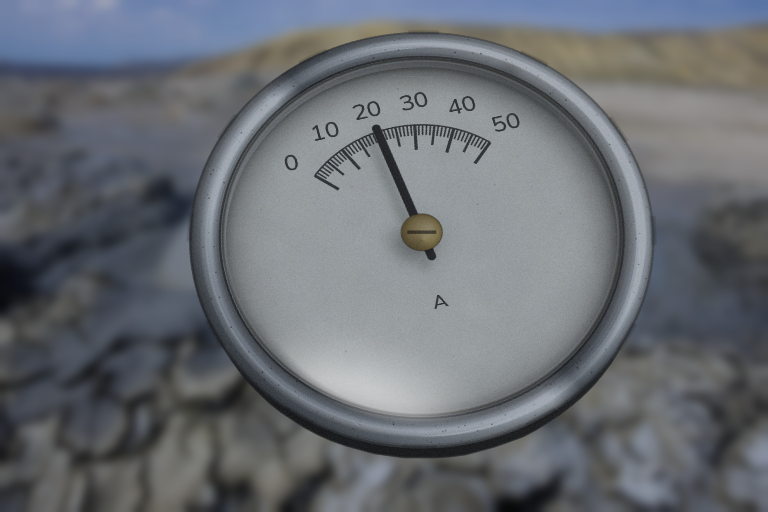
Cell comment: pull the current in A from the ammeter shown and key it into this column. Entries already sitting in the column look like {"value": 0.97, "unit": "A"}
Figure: {"value": 20, "unit": "A"}
